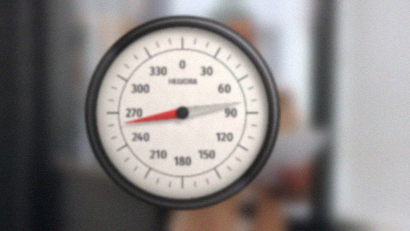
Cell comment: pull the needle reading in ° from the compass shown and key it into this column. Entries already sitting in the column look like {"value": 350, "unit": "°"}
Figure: {"value": 260, "unit": "°"}
